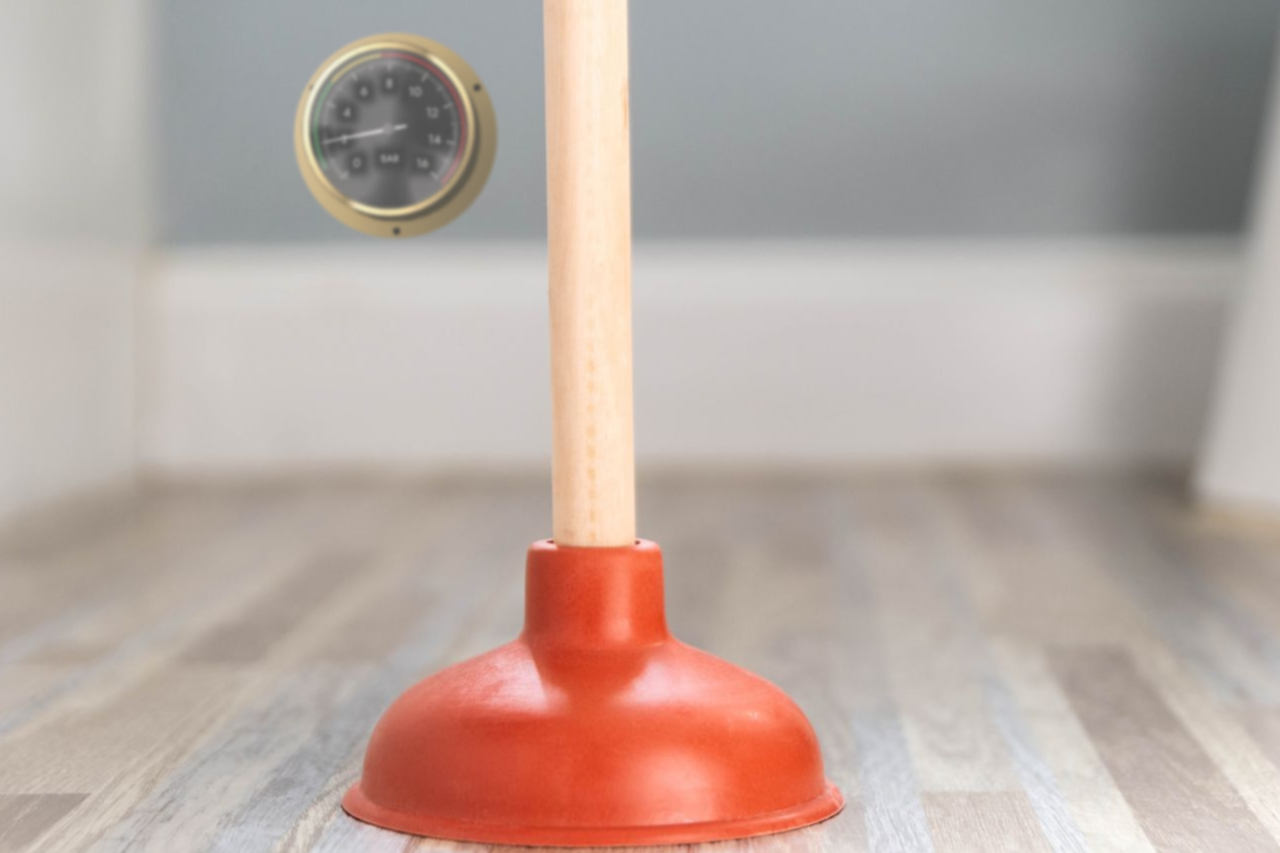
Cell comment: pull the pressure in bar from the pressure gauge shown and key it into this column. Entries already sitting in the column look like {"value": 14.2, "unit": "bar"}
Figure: {"value": 2, "unit": "bar"}
